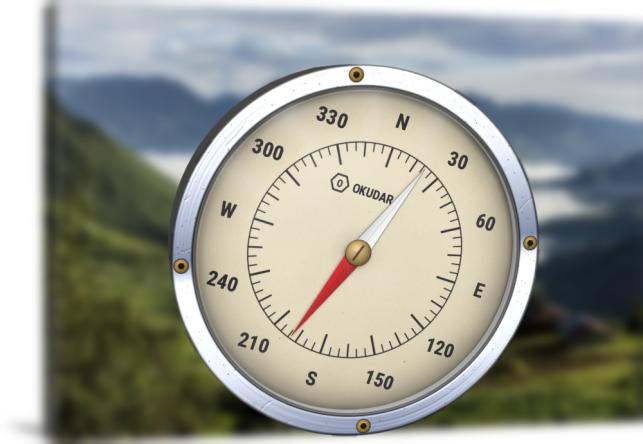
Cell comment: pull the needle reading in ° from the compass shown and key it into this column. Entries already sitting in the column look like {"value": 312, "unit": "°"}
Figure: {"value": 200, "unit": "°"}
